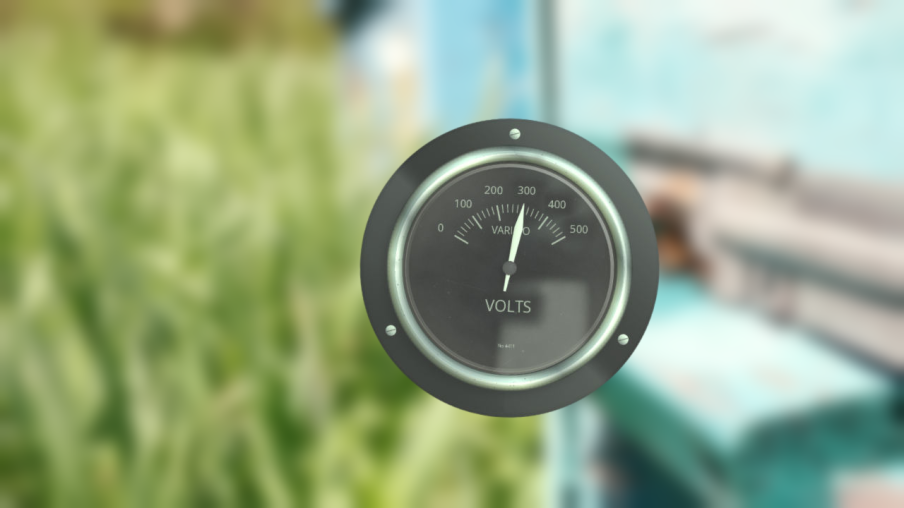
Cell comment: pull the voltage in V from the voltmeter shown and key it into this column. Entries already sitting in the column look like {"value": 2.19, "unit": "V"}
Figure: {"value": 300, "unit": "V"}
